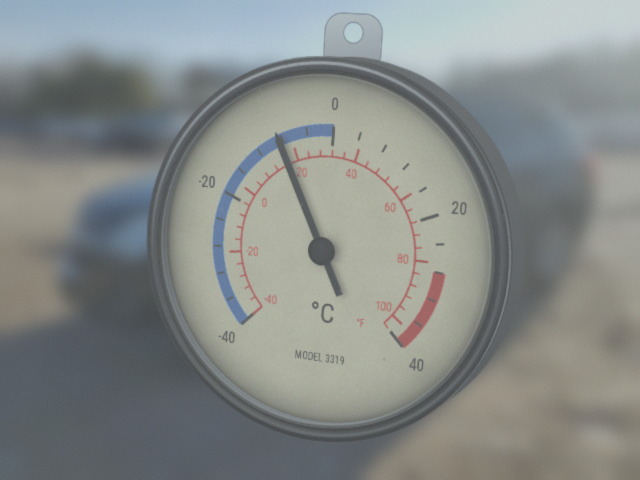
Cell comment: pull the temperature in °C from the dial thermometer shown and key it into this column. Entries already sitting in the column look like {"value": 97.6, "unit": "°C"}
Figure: {"value": -8, "unit": "°C"}
